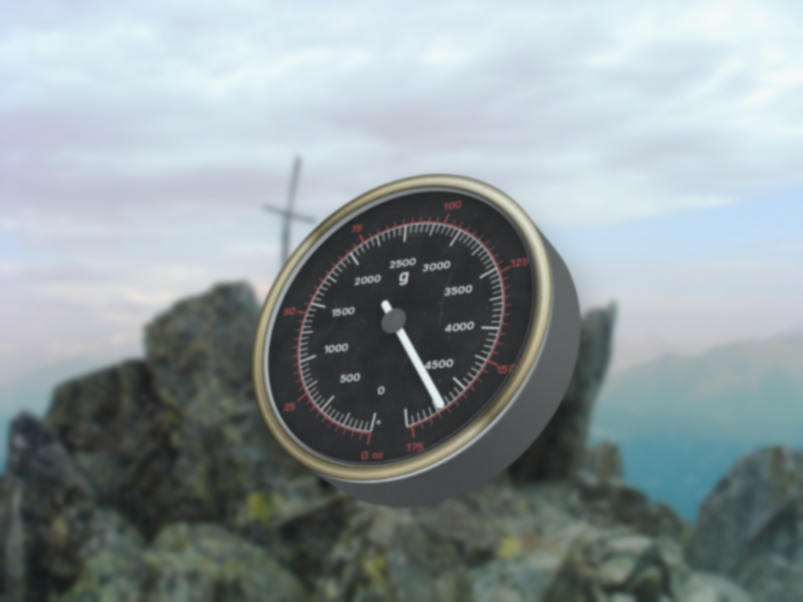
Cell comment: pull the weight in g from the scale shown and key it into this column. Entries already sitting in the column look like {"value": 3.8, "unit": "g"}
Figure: {"value": 4700, "unit": "g"}
